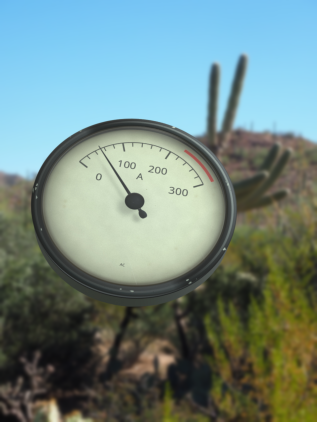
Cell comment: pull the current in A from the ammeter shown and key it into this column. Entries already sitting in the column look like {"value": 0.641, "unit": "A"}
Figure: {"value": 50, "unit": "A"}
